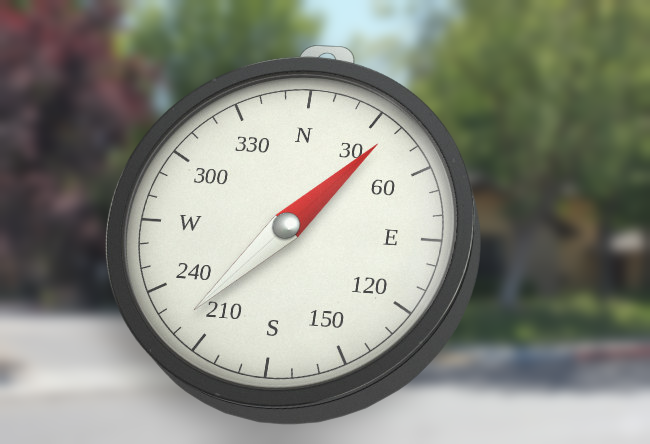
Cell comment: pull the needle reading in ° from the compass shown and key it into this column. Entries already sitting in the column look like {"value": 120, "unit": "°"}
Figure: {"value": 40, "unit": "°"}
